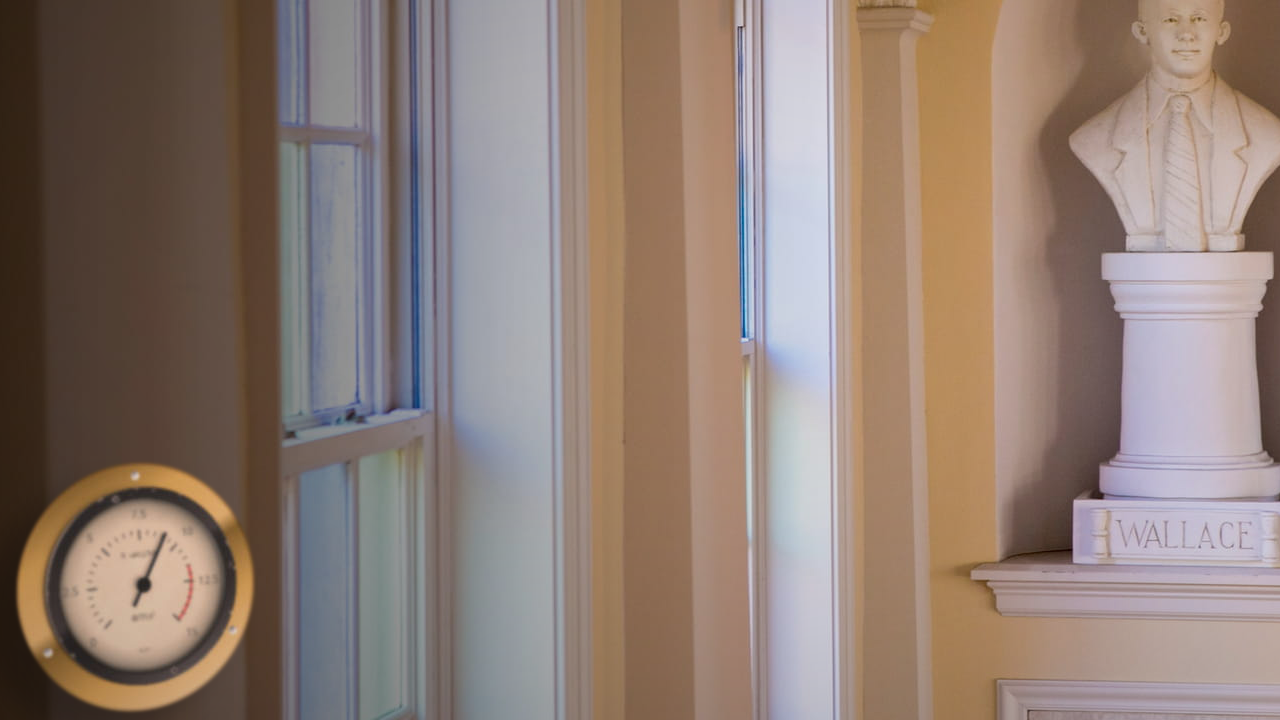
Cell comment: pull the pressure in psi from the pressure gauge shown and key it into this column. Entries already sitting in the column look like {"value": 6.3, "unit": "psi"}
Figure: {"value": 9, "unit": "psi"}
